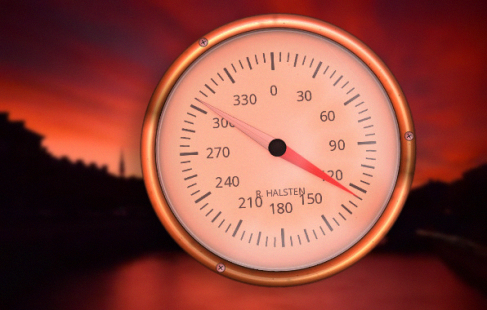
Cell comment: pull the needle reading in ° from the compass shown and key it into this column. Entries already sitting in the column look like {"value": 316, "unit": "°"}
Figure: {"value": 125, "unit": "°"}
